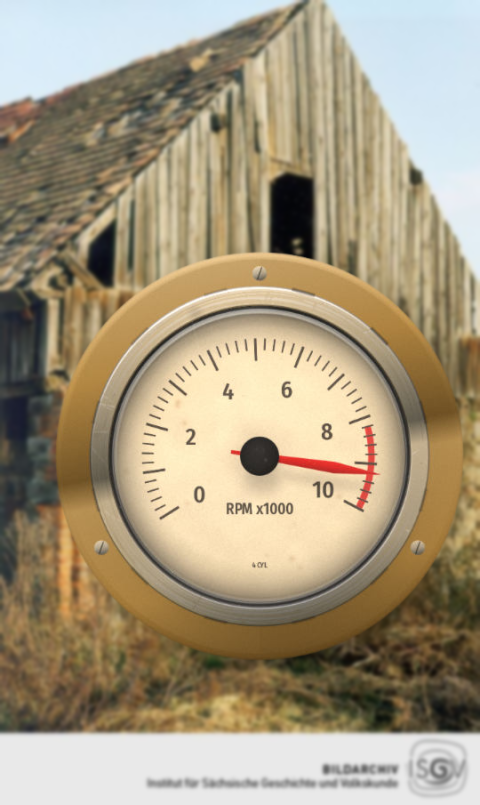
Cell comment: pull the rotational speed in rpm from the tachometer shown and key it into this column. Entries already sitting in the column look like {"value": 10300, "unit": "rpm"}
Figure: {"value": 9200, "unit": "rpm"}
